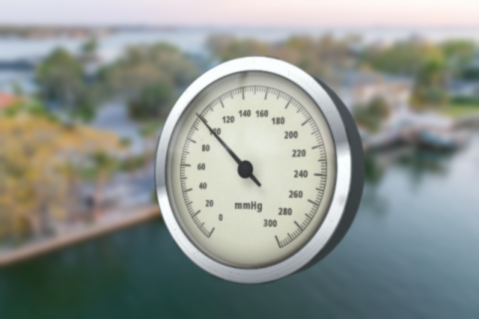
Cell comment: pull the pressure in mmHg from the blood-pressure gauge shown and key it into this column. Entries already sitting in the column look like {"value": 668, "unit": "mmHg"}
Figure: {"value": 100, "unit": "mmHg"}
